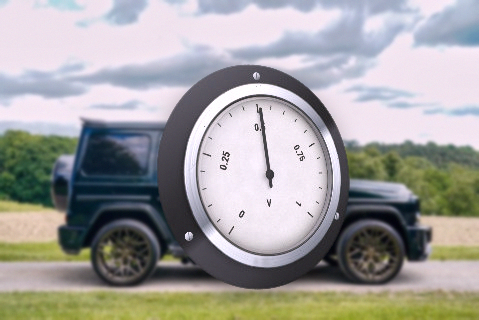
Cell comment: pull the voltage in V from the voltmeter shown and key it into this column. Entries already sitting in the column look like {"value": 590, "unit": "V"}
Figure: {"value": 0.5, "unit": "V"}
